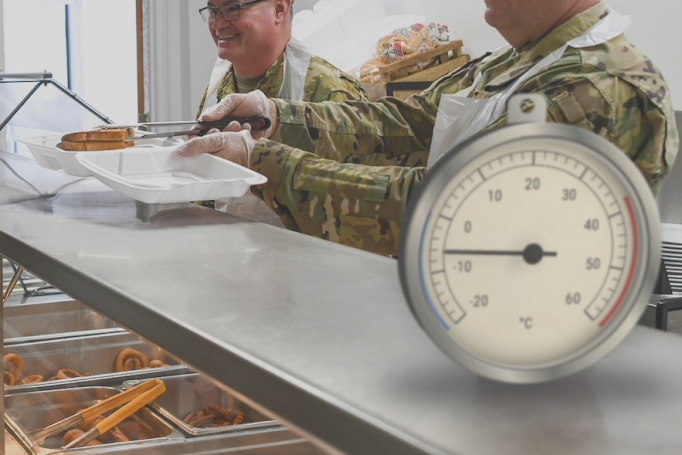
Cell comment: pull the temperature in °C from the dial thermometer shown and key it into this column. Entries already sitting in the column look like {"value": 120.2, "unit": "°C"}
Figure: {"value": -6, "unit": "°C"}
